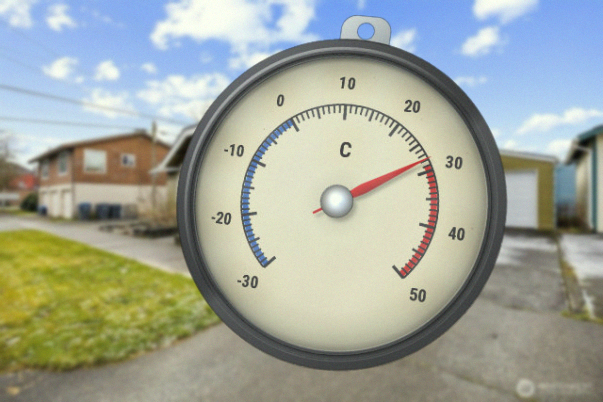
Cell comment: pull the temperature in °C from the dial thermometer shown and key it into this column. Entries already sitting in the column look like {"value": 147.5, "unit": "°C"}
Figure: {"value": 28, "unit": "°C"}
